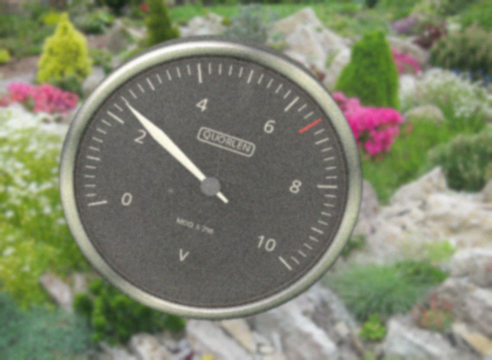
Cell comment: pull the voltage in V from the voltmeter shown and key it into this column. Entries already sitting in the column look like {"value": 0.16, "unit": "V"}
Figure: {"value": 2.4, "unit": "V"}
